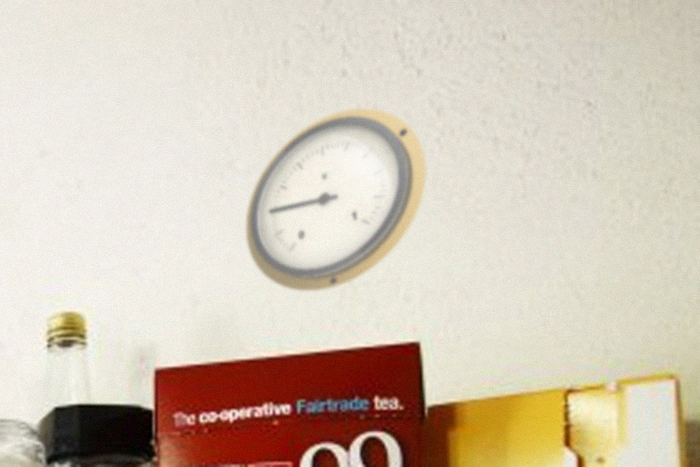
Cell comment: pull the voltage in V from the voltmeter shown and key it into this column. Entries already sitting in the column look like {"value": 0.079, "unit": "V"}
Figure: {"value": 0.2, "unit": "V"}
